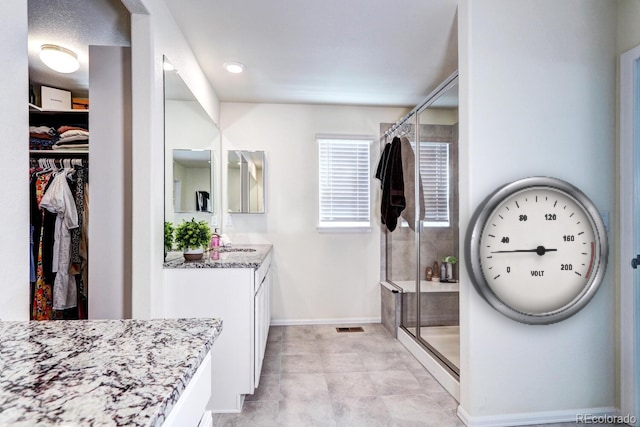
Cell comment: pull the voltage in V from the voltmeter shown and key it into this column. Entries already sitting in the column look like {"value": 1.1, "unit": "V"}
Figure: {"value": 25, "unit": "V"}
